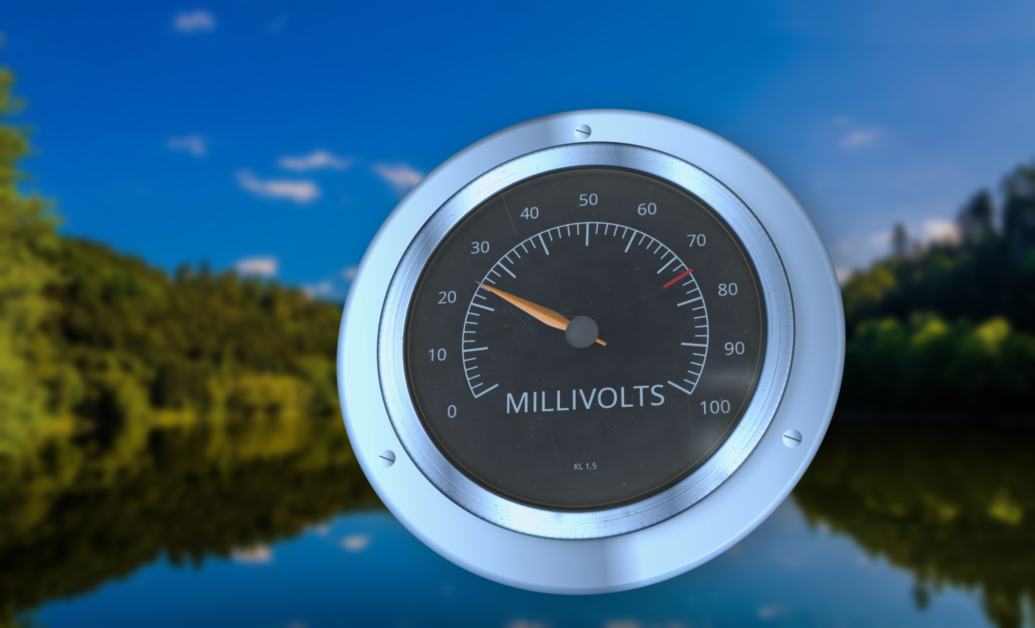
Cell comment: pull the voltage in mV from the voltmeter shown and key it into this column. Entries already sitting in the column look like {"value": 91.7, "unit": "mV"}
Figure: {"value": 24, "unit": "mV"}
